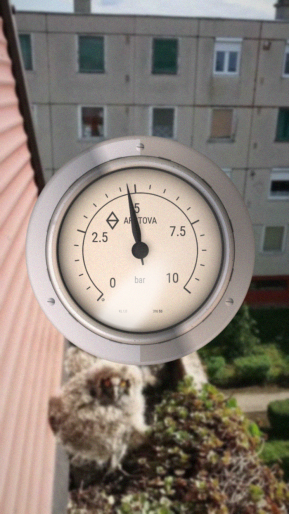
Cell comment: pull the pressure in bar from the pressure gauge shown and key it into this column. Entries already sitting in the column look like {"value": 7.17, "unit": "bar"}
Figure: {"value": 4.75, "unit": "bar"}
